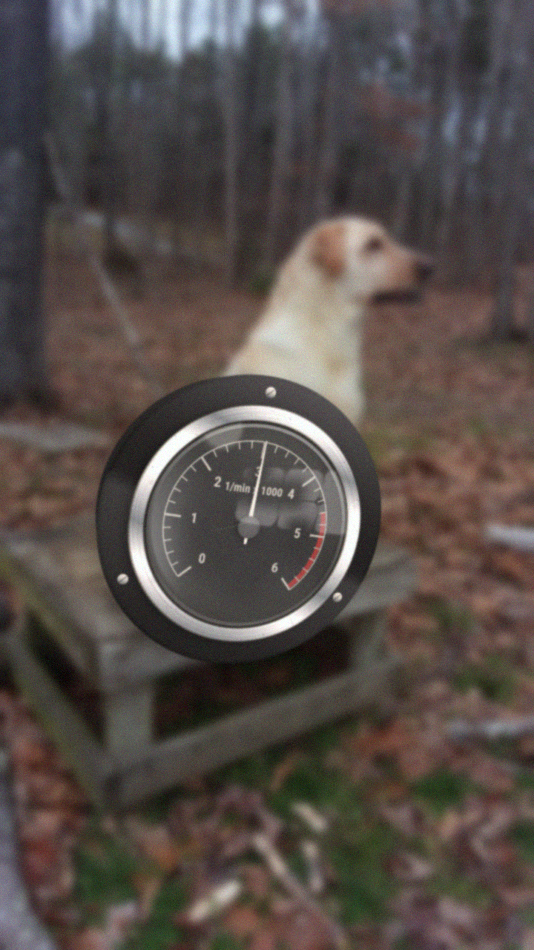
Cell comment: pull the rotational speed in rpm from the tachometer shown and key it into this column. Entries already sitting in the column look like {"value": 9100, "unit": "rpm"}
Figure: {"value": 3000, "unit": "rpm"}
